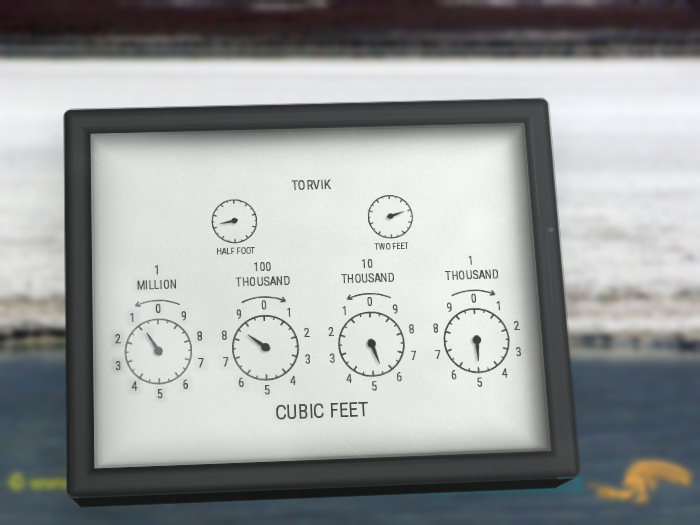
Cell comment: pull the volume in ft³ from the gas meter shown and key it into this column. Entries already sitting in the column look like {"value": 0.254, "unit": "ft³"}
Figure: {"value": 85500, "unit": "ft³"}
